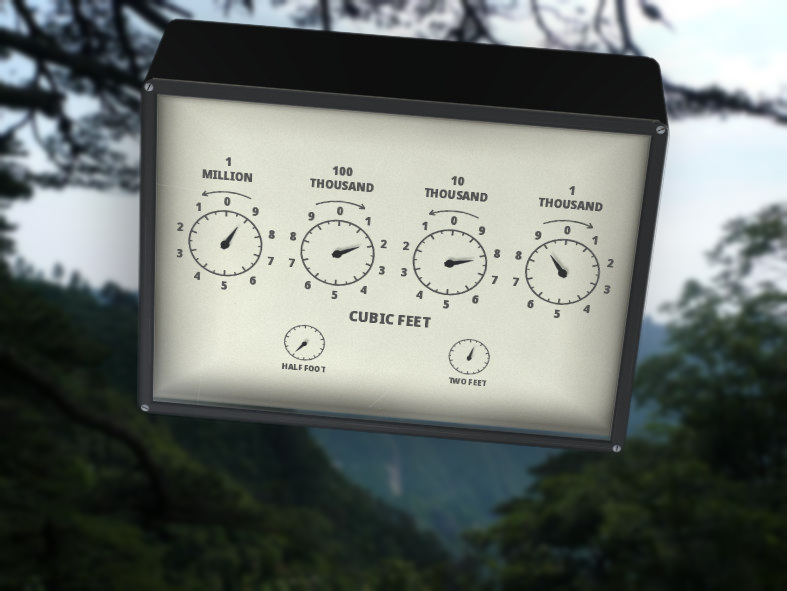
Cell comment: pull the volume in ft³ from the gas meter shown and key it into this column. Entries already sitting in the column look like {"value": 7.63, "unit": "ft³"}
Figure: {"value": 917900, "unit": "ft³"}
